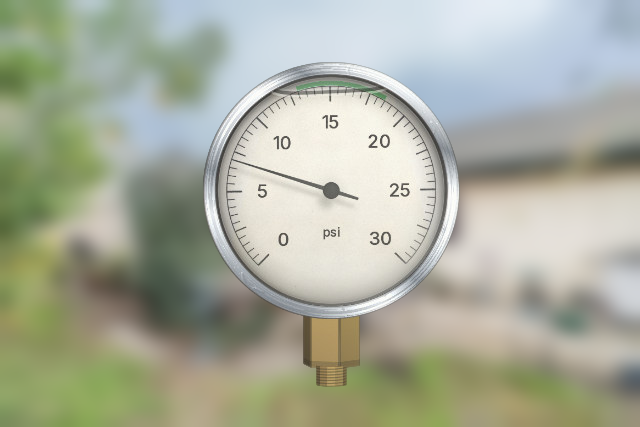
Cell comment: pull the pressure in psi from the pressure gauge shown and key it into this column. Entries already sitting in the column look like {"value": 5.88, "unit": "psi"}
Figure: {"value": 7, "unit": "psi"}
